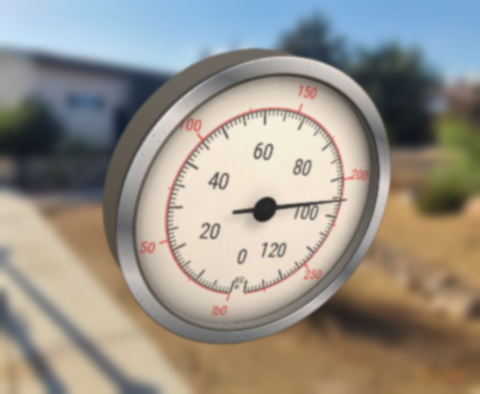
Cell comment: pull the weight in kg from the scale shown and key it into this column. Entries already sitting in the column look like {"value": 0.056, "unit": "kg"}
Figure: {"value": 95, "unit": "kg"}
